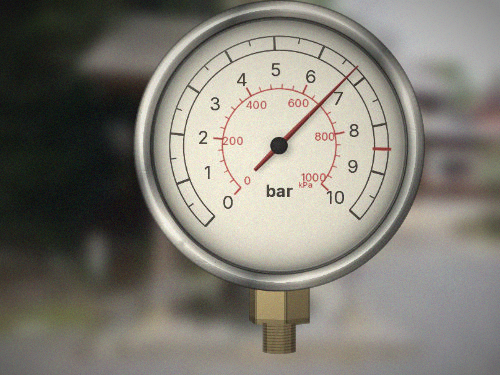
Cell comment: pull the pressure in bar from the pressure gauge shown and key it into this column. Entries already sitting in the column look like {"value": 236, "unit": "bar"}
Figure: {"value": 6.75, "unit": "bar"}
